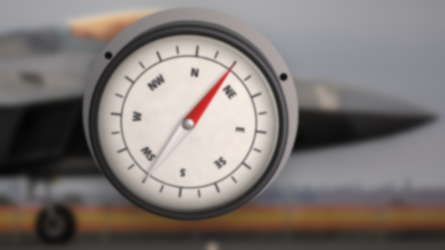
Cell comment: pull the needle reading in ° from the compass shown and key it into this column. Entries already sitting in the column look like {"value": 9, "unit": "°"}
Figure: {"value": 30, "unit": "°"}
